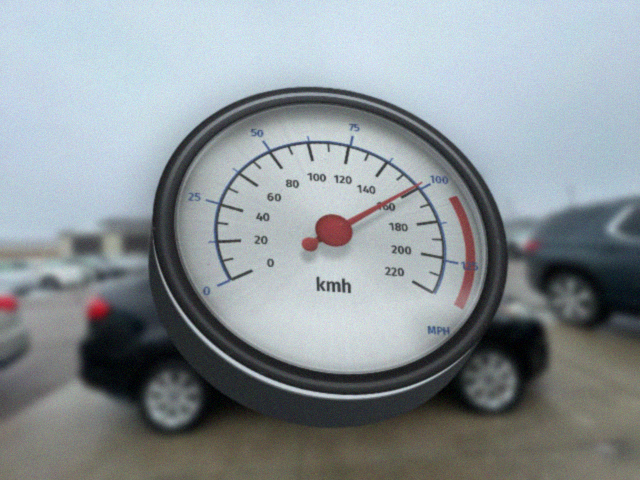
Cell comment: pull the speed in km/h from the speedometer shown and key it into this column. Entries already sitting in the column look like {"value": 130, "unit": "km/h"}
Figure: {"value": 160, "unit": "km/h"}
